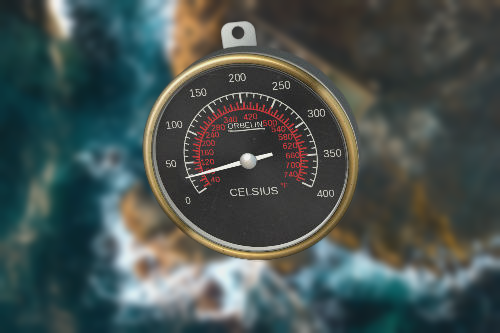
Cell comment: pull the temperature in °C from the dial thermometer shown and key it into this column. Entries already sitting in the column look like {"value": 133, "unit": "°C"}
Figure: {"value": 30, "unit": "°C"}
